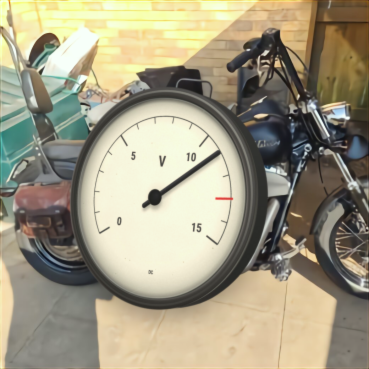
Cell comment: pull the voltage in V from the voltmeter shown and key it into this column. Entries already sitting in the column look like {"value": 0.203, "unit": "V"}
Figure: {"value": 11, "unit": "V"}
